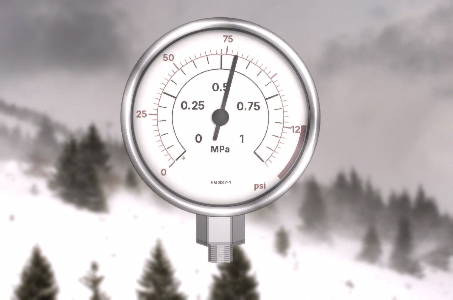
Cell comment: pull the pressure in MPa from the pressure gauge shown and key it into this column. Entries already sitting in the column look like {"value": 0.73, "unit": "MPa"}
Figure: {"value": 0.55, "unit": "MPa"}
